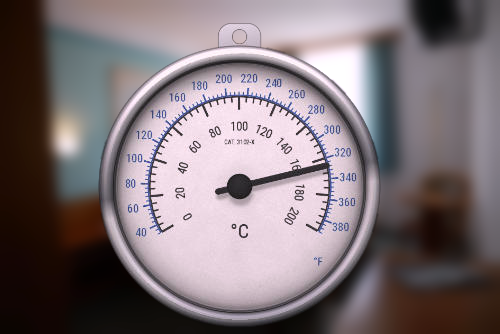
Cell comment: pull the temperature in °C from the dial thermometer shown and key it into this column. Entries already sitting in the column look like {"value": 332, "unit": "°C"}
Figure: {"value": 164, "unit": "°C"}
